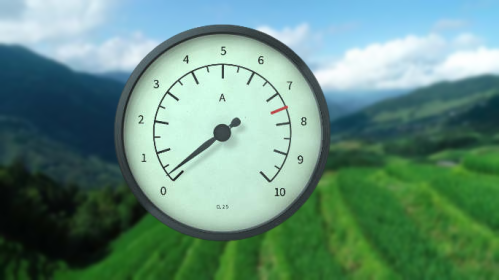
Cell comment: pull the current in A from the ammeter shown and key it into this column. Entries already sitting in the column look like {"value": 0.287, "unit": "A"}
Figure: {"value": 0.25, "unit": "A"}
